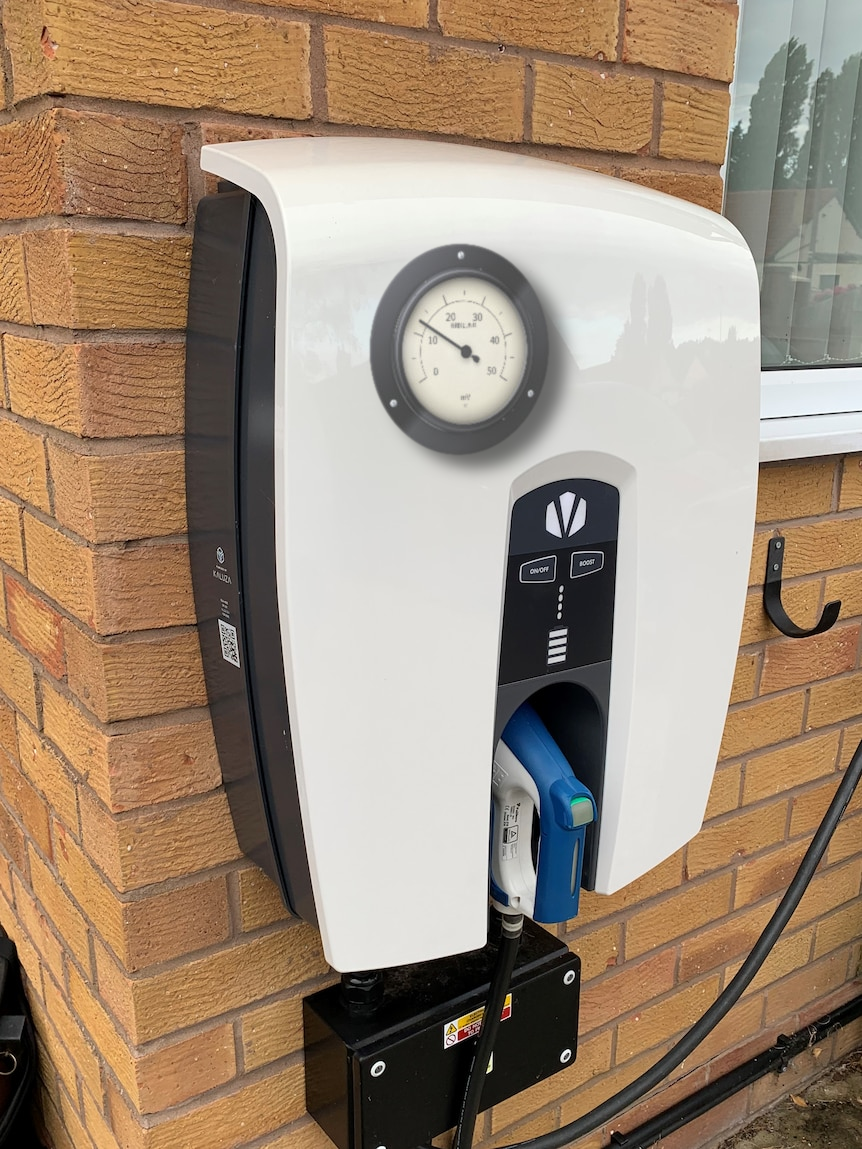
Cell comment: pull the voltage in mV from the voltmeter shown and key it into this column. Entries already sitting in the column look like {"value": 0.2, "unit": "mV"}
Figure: {"value": 12.5, "unit": "mV"}
